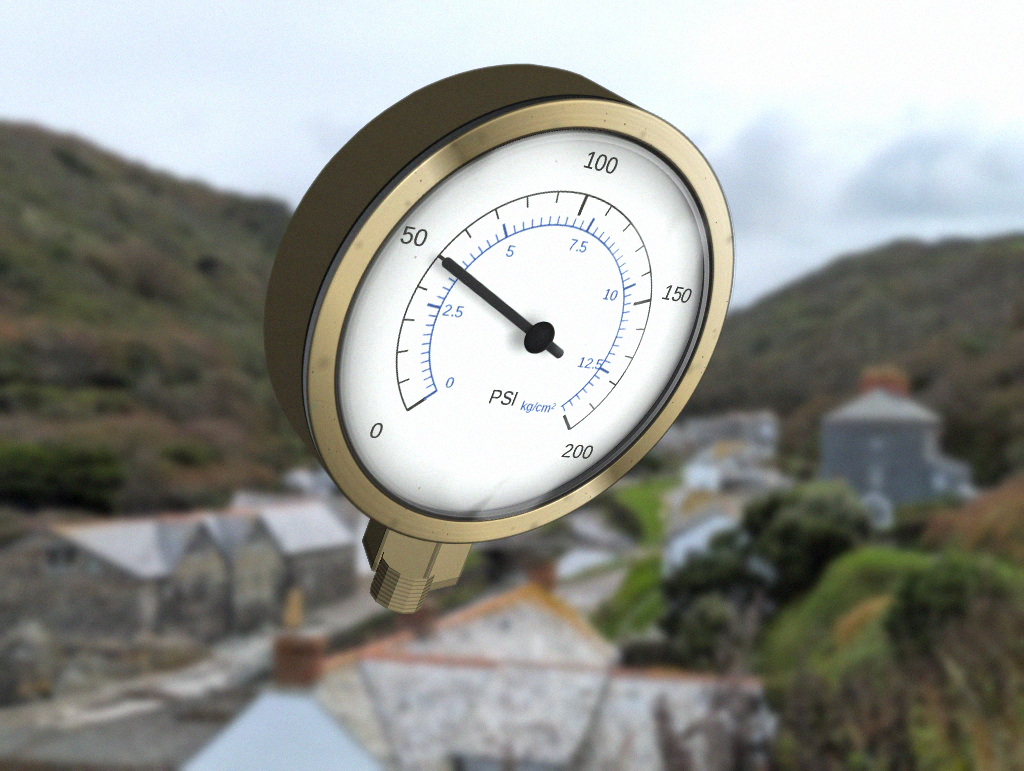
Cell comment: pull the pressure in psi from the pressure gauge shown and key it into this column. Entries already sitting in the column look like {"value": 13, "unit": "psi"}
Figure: {"value": 50, "unit": "psi"}
